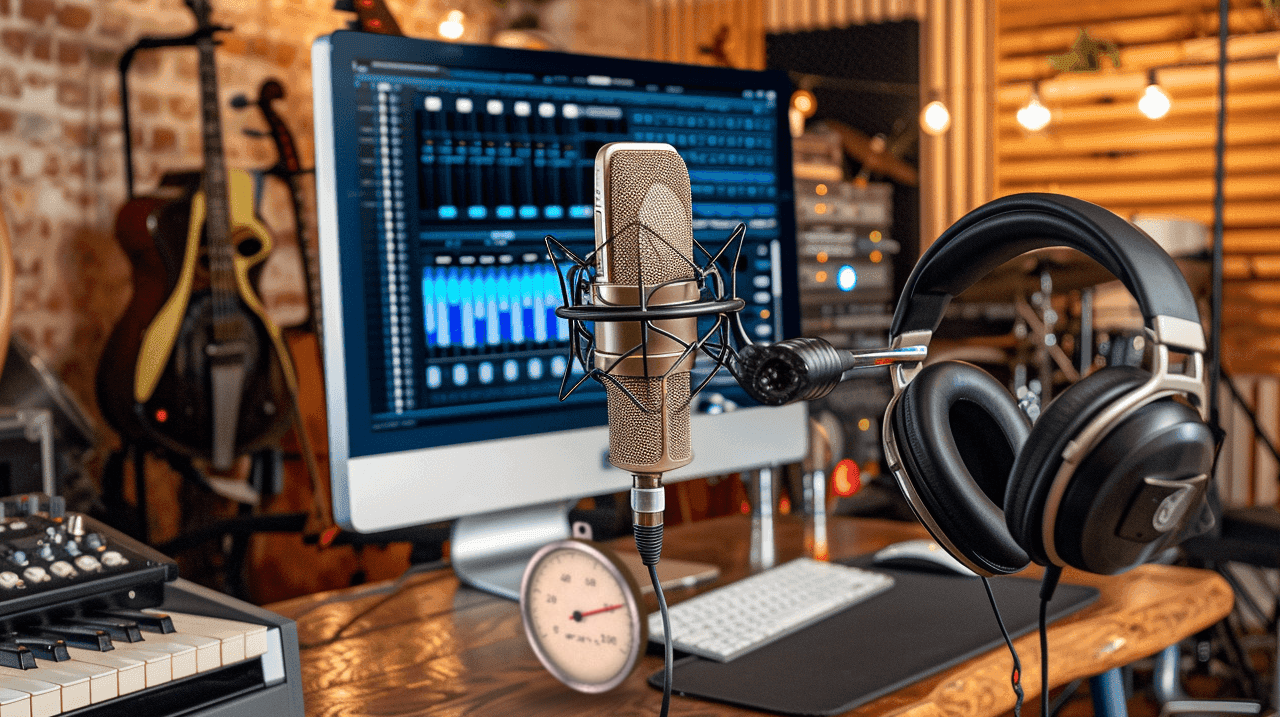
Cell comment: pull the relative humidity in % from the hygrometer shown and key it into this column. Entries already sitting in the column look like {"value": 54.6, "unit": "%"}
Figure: {"value": 80, "unit": "%"}
